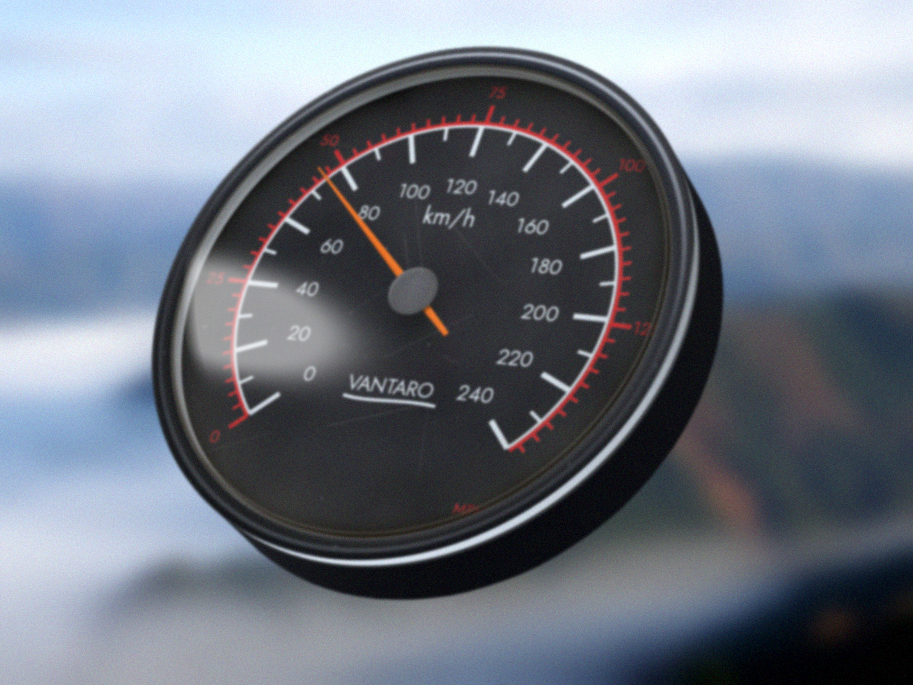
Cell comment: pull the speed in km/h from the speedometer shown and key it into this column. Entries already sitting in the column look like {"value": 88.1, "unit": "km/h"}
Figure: {"value": 75, "unit": "km/h"}
